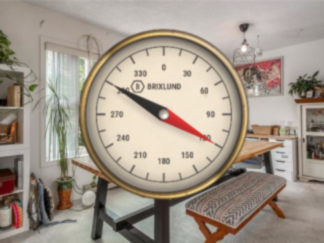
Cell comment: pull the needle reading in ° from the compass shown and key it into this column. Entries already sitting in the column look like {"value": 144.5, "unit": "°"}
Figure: {"value": 120, "unit": "°"}
